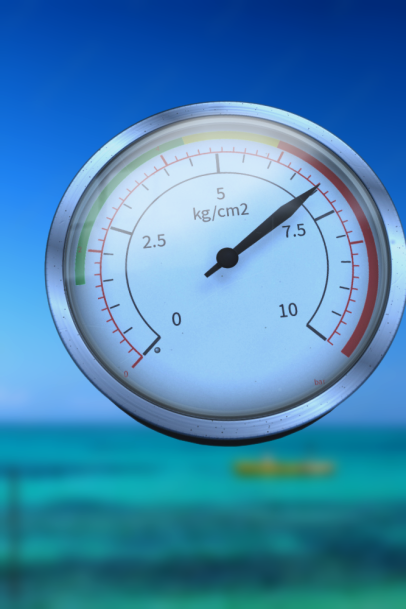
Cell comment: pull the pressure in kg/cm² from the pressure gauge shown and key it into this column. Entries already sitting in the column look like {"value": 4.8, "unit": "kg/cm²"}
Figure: {"value": 7, "unit": "kg/cm²"}
